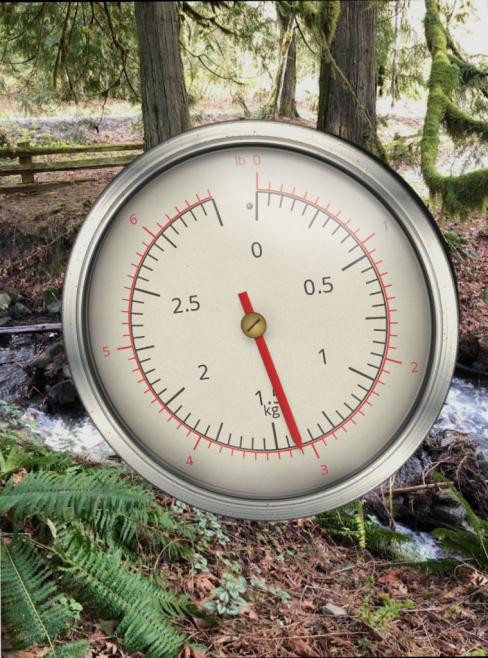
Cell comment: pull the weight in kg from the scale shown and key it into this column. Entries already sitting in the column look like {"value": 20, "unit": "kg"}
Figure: {"value": 1.4, "unit": "kg"}
